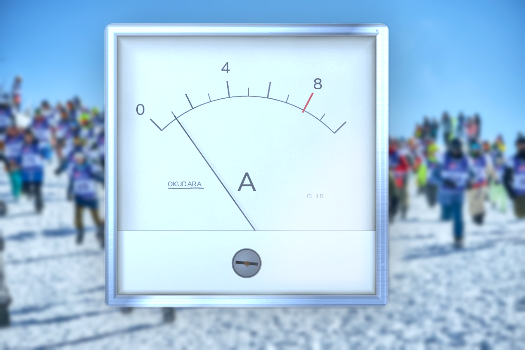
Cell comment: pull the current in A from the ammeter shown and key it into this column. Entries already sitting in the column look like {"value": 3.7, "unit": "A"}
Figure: {"value": 1, "unit": "A"}
